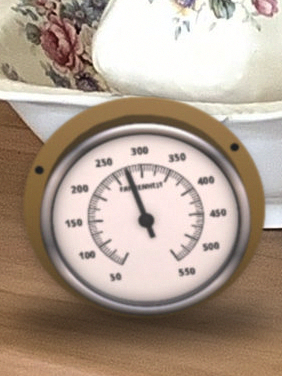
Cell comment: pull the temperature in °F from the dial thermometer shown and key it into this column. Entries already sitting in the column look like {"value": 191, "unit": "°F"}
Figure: {"value": 275, "unit": "°F"}
